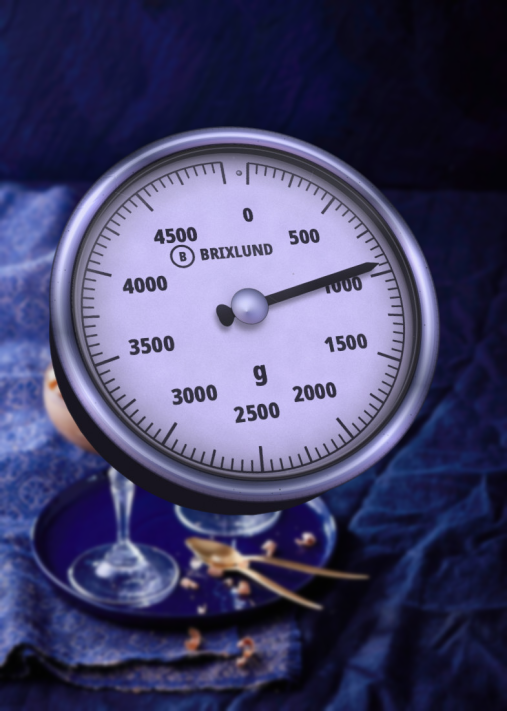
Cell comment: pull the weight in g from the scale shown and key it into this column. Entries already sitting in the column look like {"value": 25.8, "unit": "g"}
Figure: {"value": 950, "unit": "g"}
